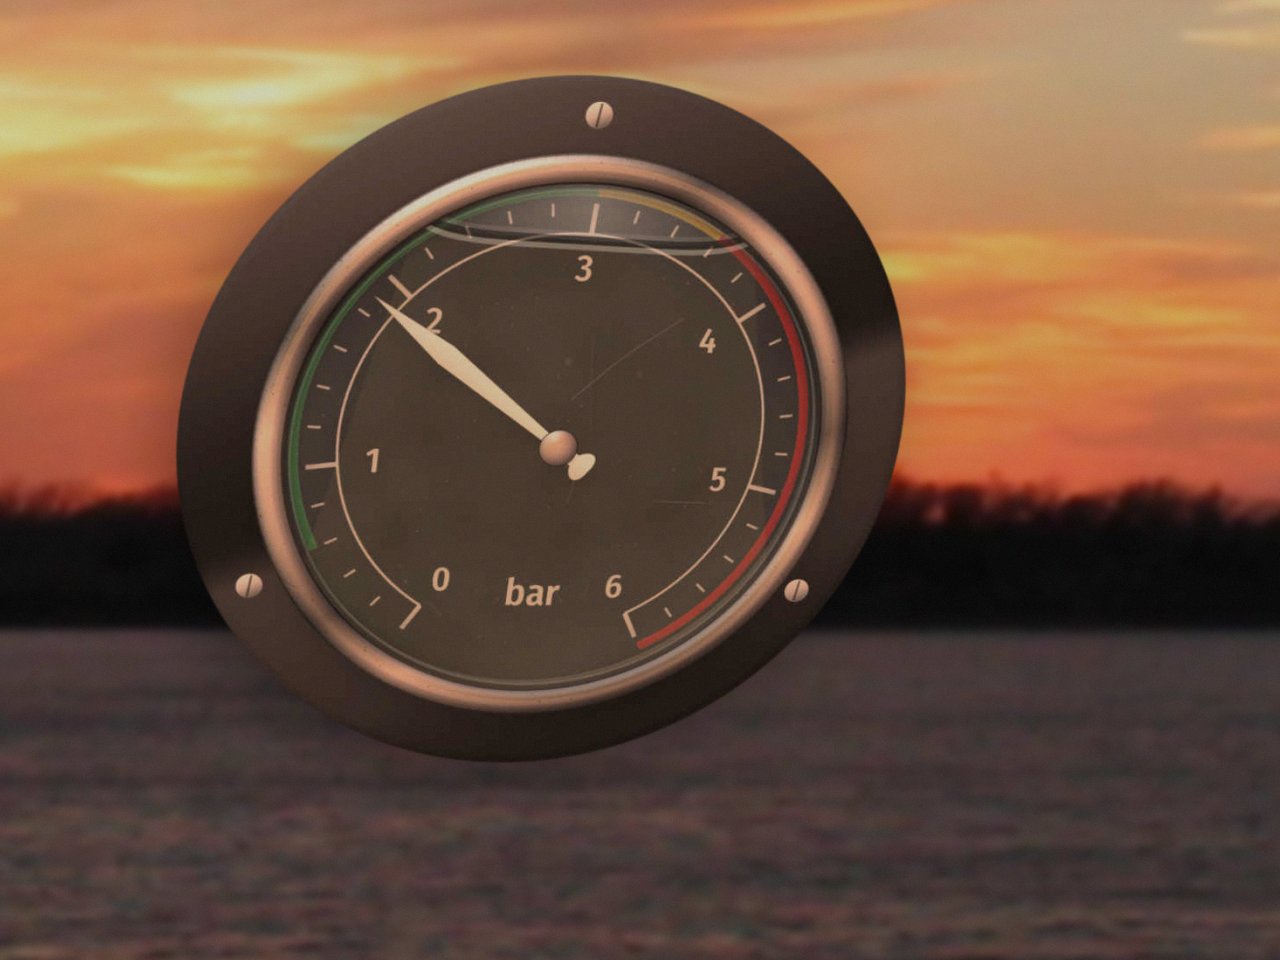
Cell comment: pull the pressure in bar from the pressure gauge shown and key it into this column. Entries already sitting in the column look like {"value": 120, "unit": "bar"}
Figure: {"value": 1.9, "unit": "bar"}
